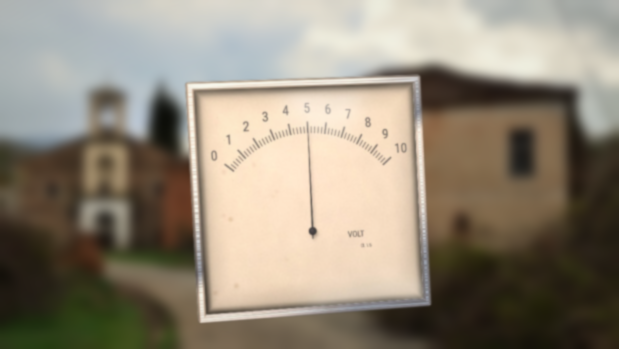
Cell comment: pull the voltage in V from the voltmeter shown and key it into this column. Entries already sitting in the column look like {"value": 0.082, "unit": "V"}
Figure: {"value": 5, "unit": "V"}
